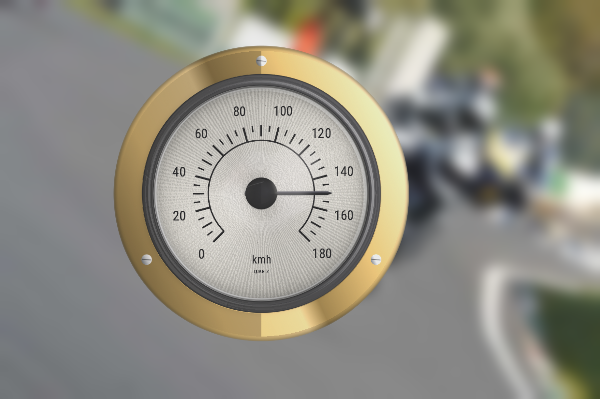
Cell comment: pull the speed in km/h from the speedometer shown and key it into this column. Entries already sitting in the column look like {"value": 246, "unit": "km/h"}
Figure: {"value": 150, "unit": "km/h"}
